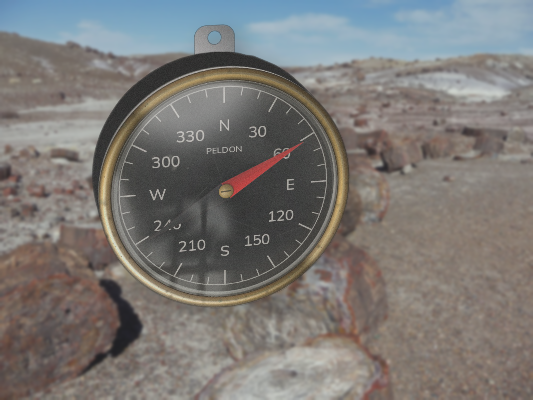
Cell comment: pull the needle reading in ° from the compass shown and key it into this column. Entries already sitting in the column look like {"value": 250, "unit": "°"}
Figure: {"value": 60, "unit": "°"}
